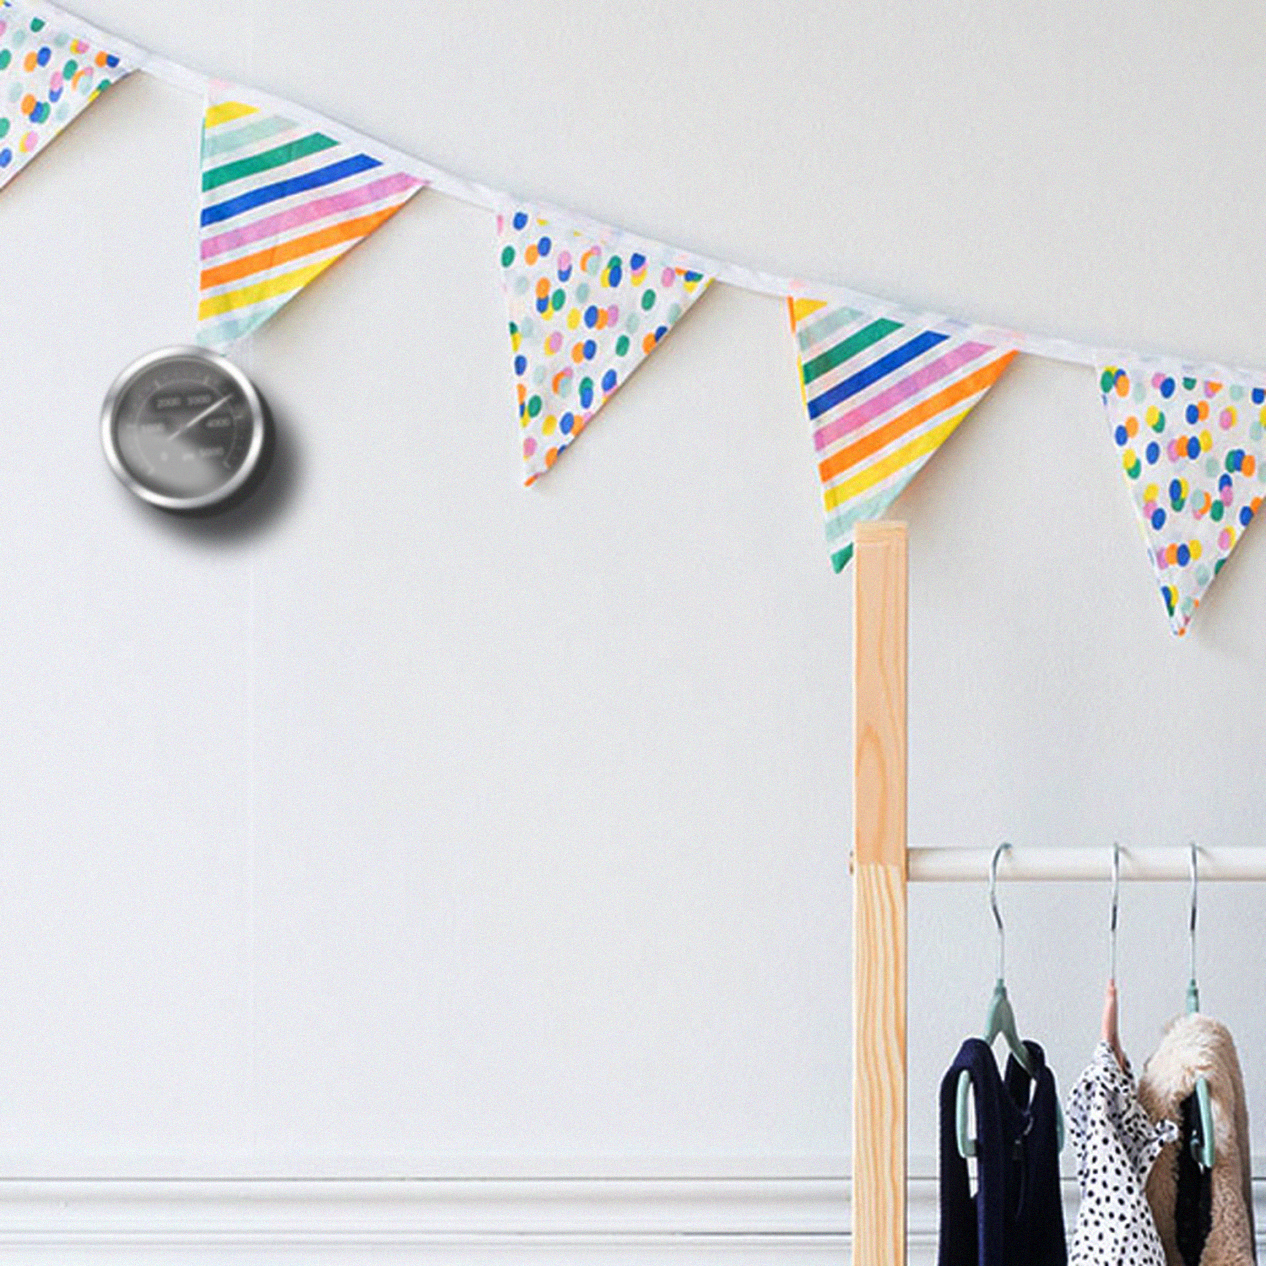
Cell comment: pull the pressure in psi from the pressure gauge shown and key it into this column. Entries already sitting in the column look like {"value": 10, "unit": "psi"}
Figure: {"value": 3600, "unit": "psi"}
